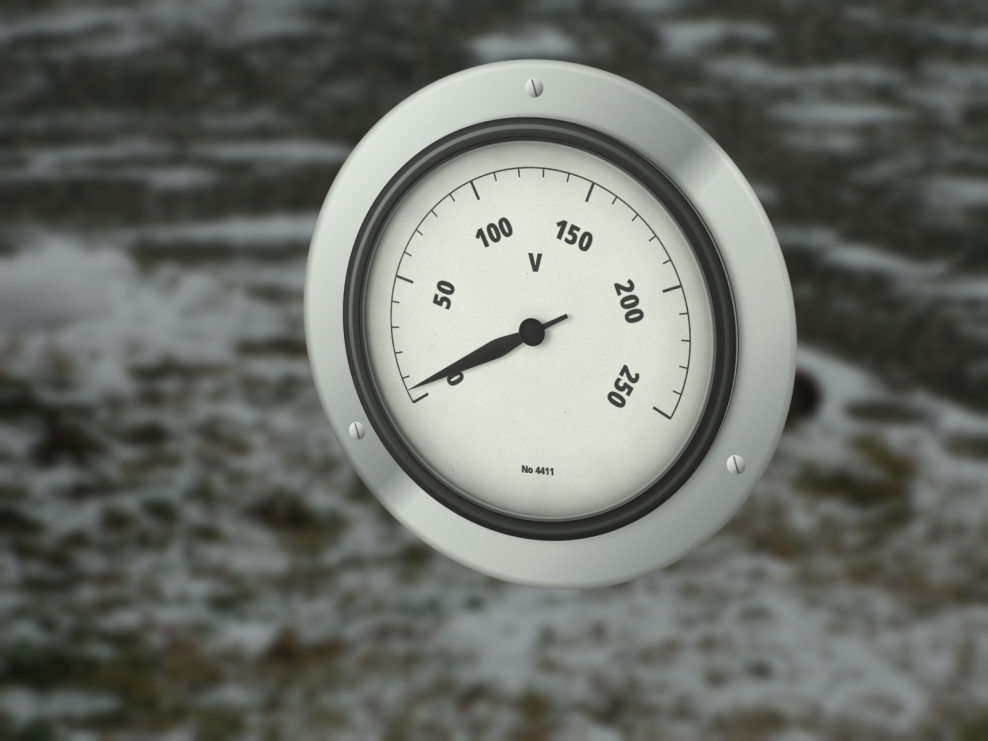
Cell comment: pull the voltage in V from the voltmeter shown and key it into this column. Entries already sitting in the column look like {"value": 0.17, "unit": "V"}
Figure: {"value": 5, "unit": "V"}
